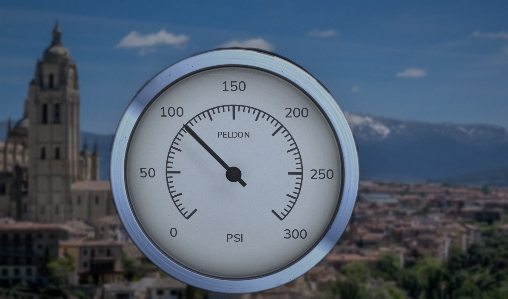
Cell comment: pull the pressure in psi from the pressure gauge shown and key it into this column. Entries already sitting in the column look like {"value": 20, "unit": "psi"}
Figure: {"value": 100, "unit": "psi"}
